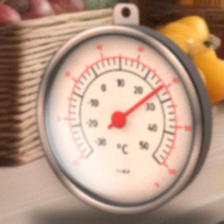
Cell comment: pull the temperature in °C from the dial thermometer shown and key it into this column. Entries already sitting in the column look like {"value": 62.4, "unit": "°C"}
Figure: {"value": 26, "unit": "°C"}
